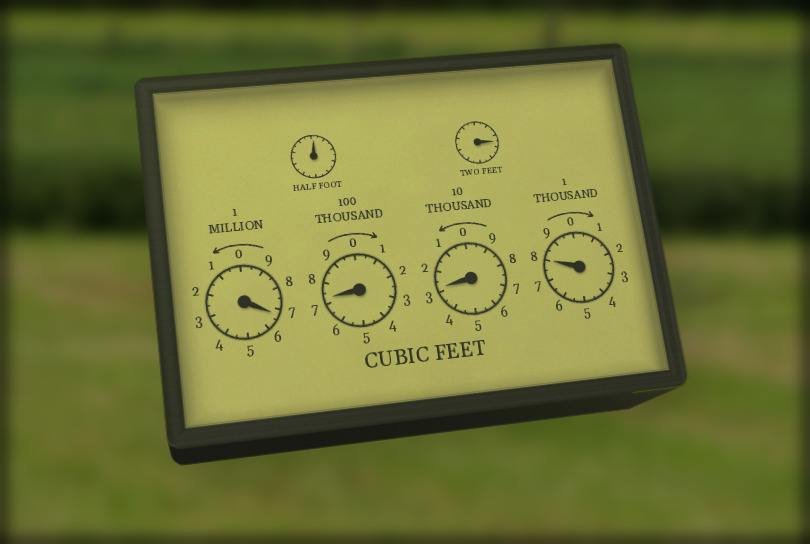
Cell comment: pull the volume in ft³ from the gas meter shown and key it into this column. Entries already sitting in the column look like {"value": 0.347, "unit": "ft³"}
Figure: {"value": 672800, "unit": "ft³"}
